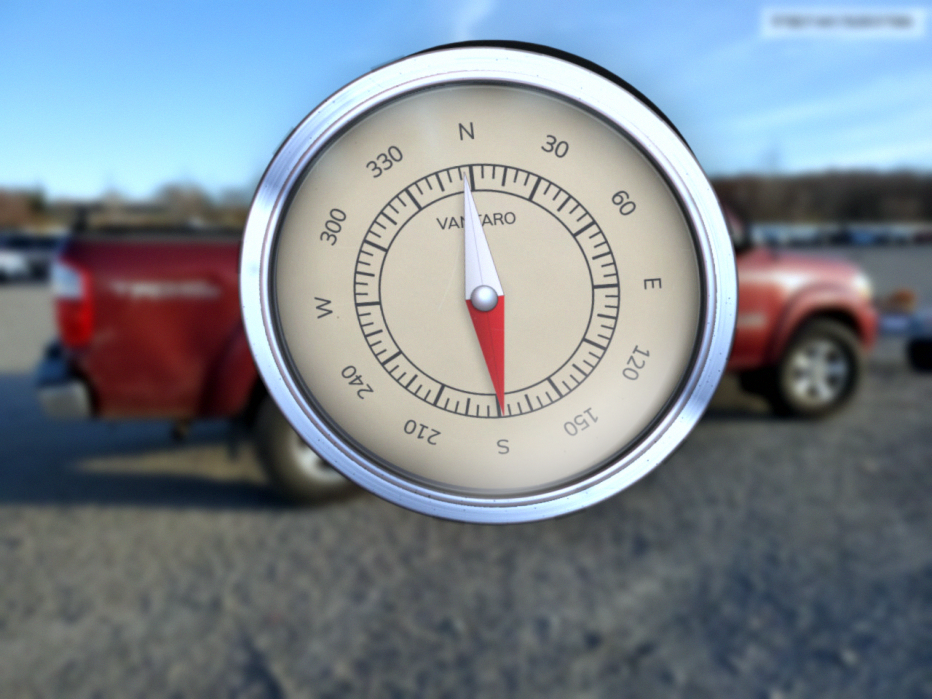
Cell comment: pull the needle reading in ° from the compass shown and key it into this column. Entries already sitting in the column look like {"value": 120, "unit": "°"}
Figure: {"value": 177.5, "unit": "°"}
